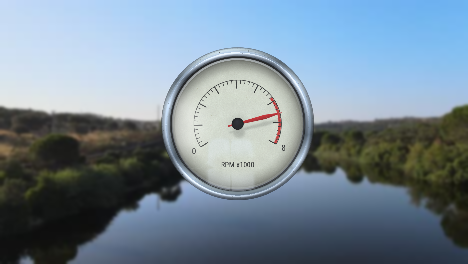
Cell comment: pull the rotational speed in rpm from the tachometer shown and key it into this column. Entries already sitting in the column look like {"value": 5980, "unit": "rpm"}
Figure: {"value": 6600, "unit": "rpm"}
